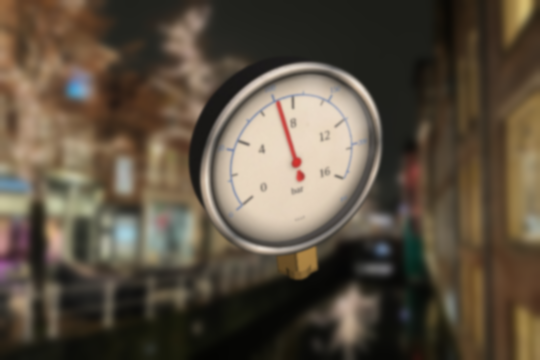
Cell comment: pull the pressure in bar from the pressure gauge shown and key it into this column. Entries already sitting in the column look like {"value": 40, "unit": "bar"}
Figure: {"value": 7, "unit": "bar"}
